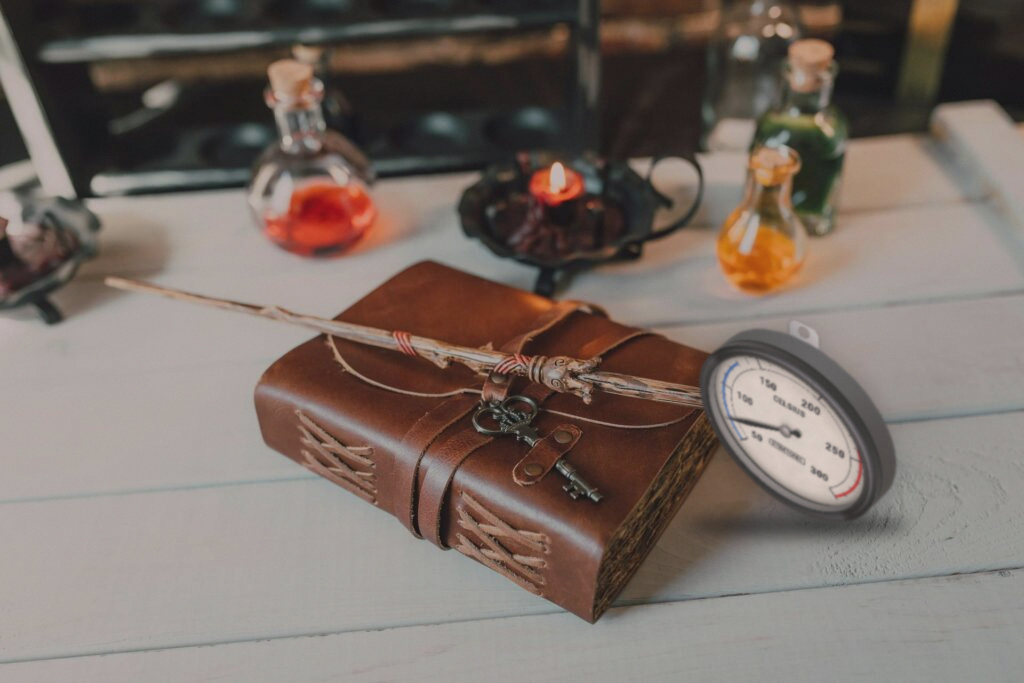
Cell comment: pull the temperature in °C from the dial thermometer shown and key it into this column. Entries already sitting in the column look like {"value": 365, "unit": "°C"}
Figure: {"value": 70, "unit": "°C"}
